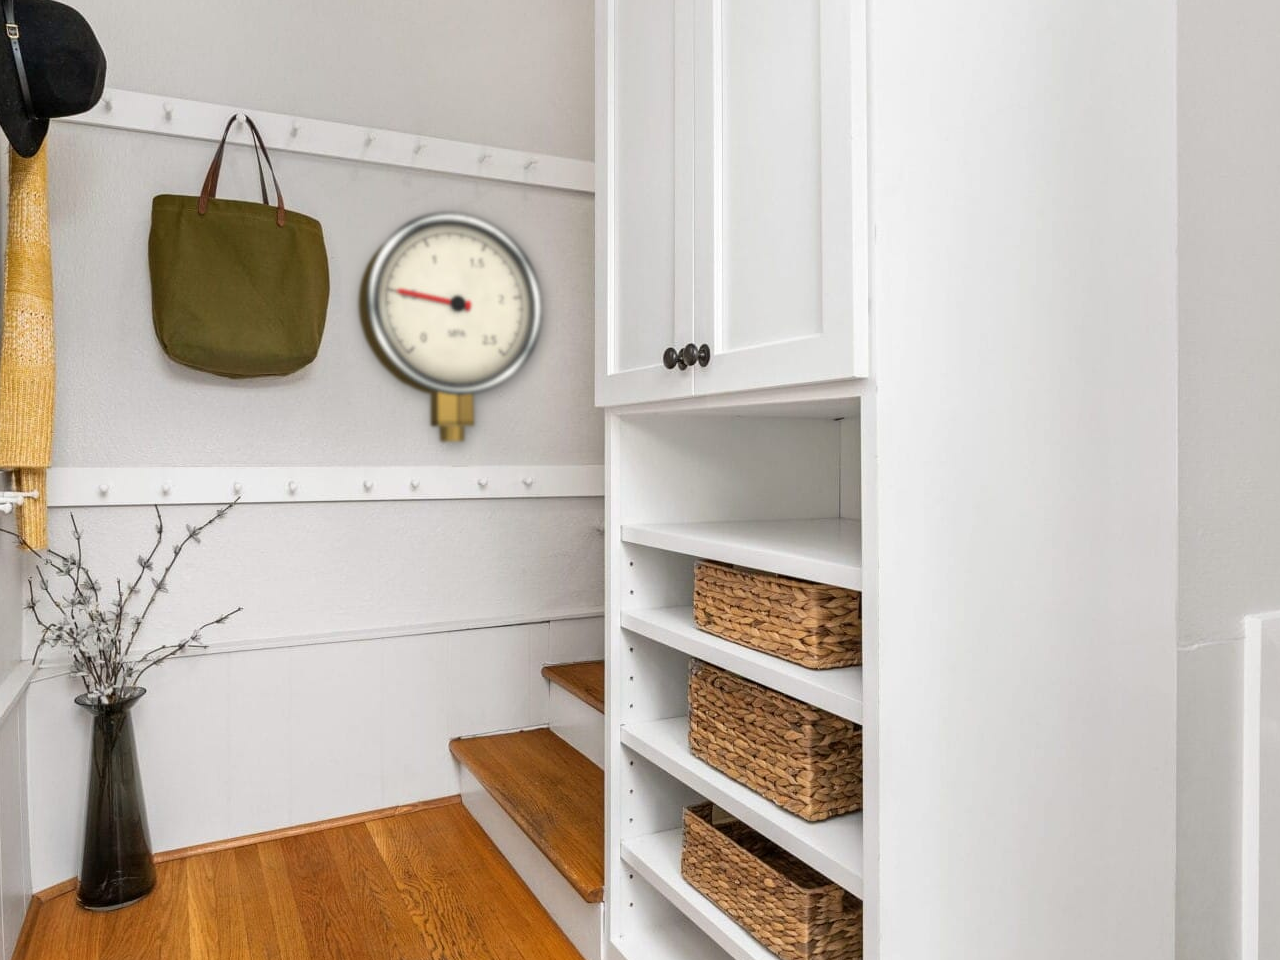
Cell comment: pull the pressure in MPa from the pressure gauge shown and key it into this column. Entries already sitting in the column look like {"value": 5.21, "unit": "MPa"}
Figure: {"value": 0.5, "unit": "MPa"}
